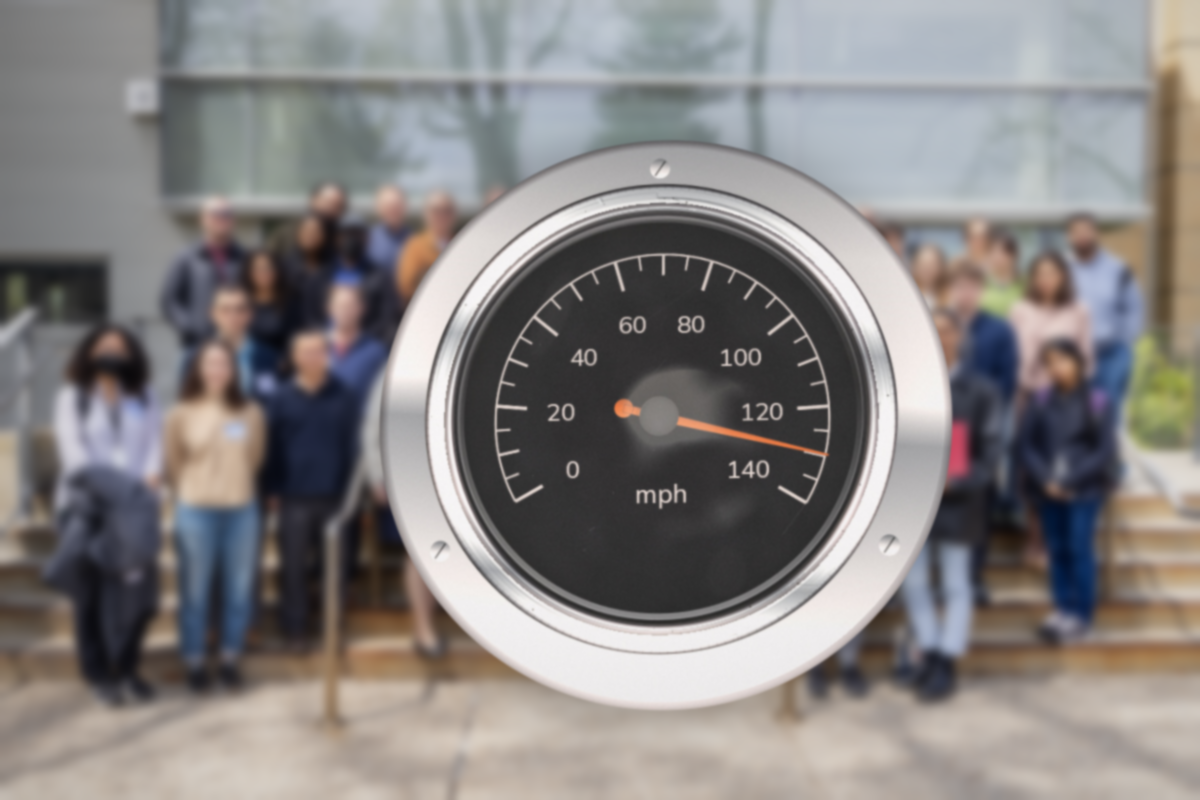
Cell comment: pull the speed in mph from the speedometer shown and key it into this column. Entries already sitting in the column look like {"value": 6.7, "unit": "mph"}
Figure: {"value": 130, "unit": "mph"}
